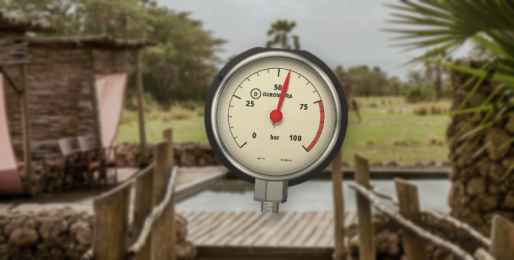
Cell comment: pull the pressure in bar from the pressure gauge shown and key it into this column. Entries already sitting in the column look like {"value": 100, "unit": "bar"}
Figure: {"value": 55, "unit": "bar"}
